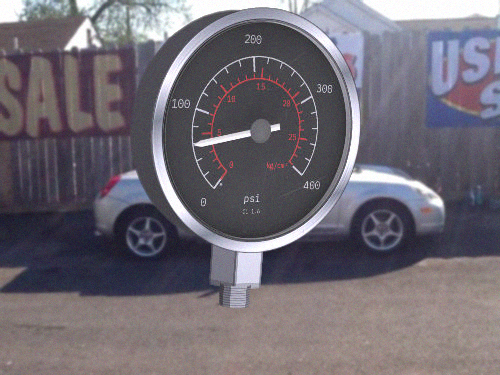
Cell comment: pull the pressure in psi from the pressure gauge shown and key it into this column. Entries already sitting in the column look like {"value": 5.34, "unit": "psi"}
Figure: {"value": 60, "unit": "psi"}
